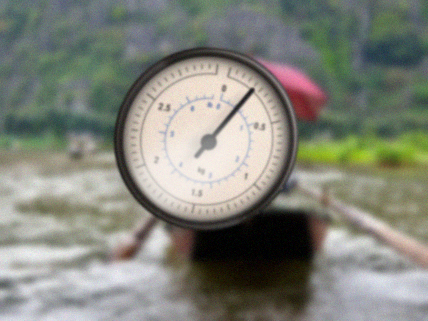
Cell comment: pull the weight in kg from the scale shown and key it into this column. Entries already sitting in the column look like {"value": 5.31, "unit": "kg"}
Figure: {"value": 0.2, "unit": "kg"}
